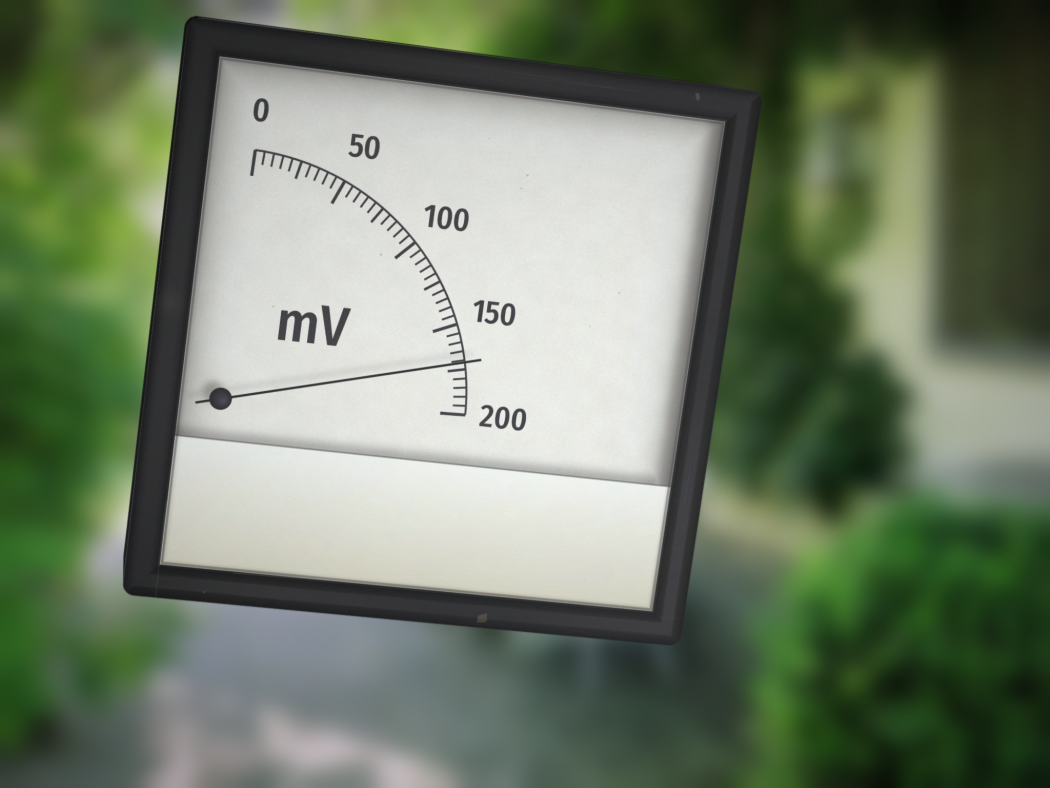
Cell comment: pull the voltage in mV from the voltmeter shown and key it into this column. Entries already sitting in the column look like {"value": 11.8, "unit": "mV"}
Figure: {"value": 170, "unit": "mV"}
